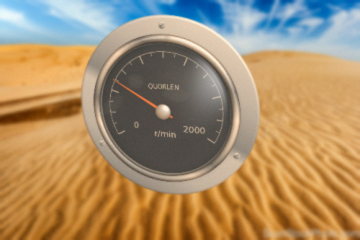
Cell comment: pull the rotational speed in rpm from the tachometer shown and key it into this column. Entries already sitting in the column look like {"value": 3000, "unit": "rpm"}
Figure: {"value": 500, "unit": "rpm"}
